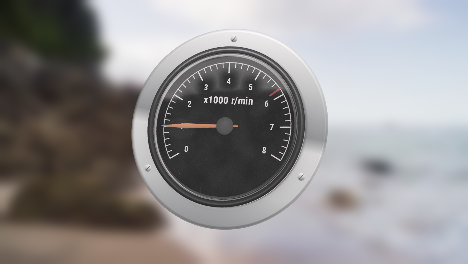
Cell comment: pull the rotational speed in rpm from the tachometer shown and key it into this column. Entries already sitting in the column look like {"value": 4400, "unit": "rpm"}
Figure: {"value": 1000, "unit": "rpm"}
